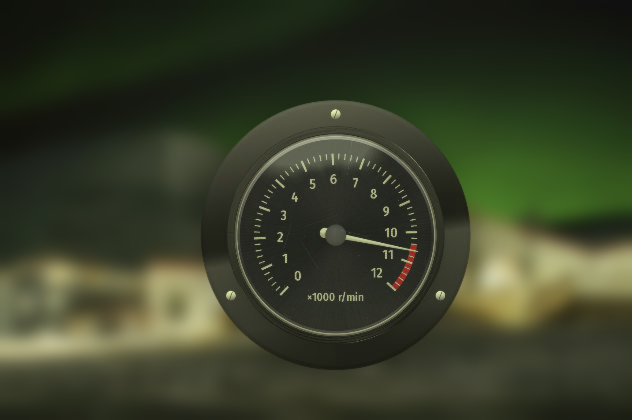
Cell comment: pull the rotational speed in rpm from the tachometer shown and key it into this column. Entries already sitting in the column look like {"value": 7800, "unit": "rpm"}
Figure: {"value": 10600, "unit": "rpm"}
